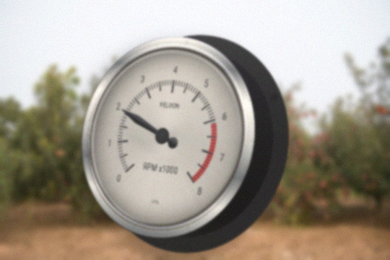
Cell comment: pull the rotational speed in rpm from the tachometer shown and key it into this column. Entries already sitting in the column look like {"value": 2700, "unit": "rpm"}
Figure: {"value": 2000, "unit": "rpm"}
